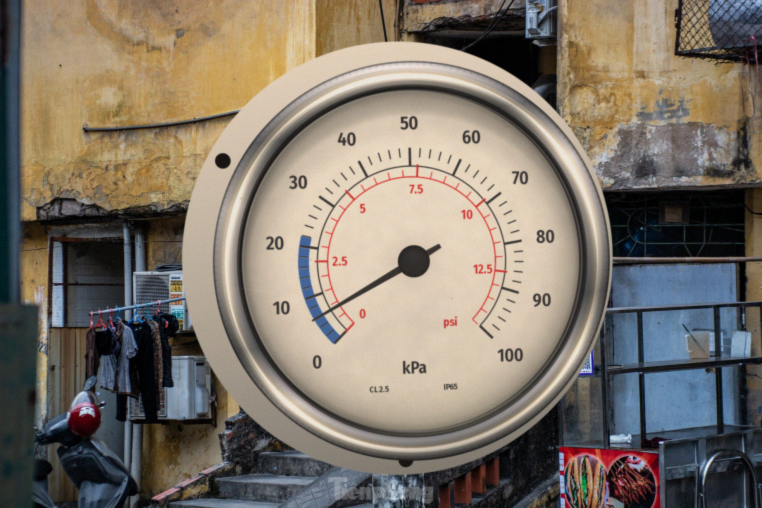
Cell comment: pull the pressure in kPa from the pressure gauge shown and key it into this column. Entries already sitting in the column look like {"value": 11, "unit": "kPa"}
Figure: {"value": 6, "unit": "kPa"}
